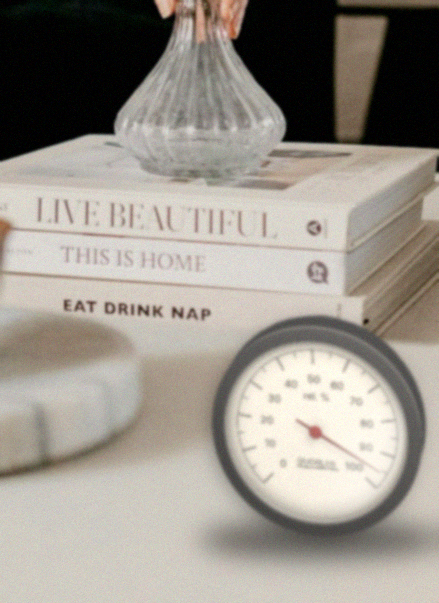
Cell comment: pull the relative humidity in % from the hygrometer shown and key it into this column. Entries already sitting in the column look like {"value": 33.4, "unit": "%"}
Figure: {"value": 95, "unit": "%"}
